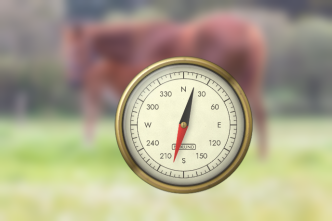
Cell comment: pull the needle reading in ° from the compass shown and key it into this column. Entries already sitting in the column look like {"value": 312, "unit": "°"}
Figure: {"value": 195, "unit": "°"}
